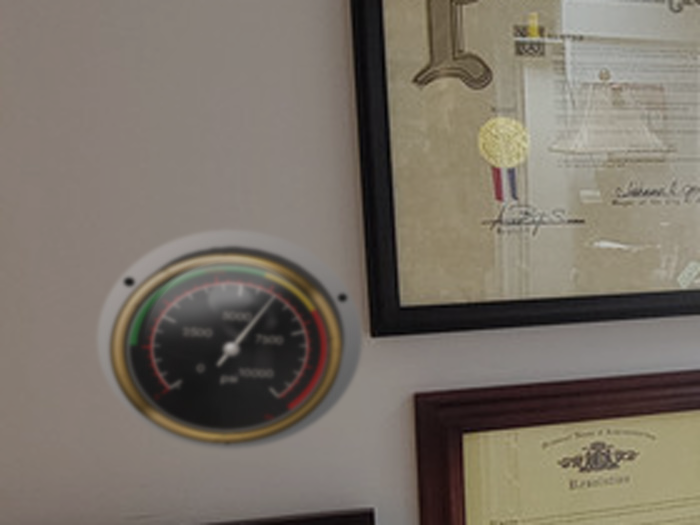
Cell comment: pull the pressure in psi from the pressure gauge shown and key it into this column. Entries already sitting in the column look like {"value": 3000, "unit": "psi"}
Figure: {"value": 6000, "unit": "psi"}
